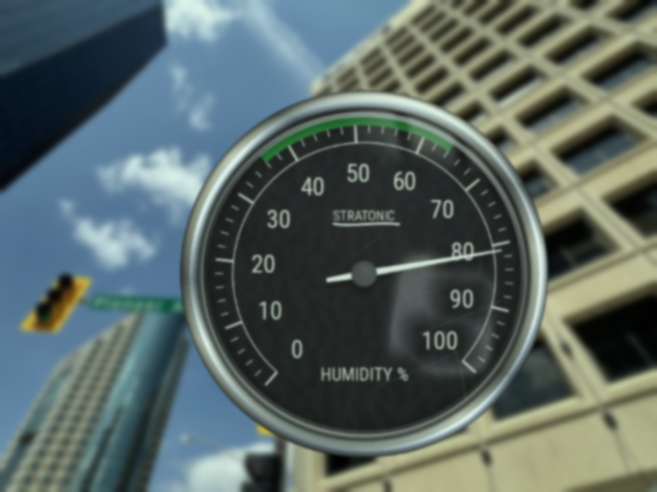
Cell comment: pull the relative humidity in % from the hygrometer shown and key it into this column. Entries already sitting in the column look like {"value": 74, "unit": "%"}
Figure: {"value": 81, "unit": "%"}
